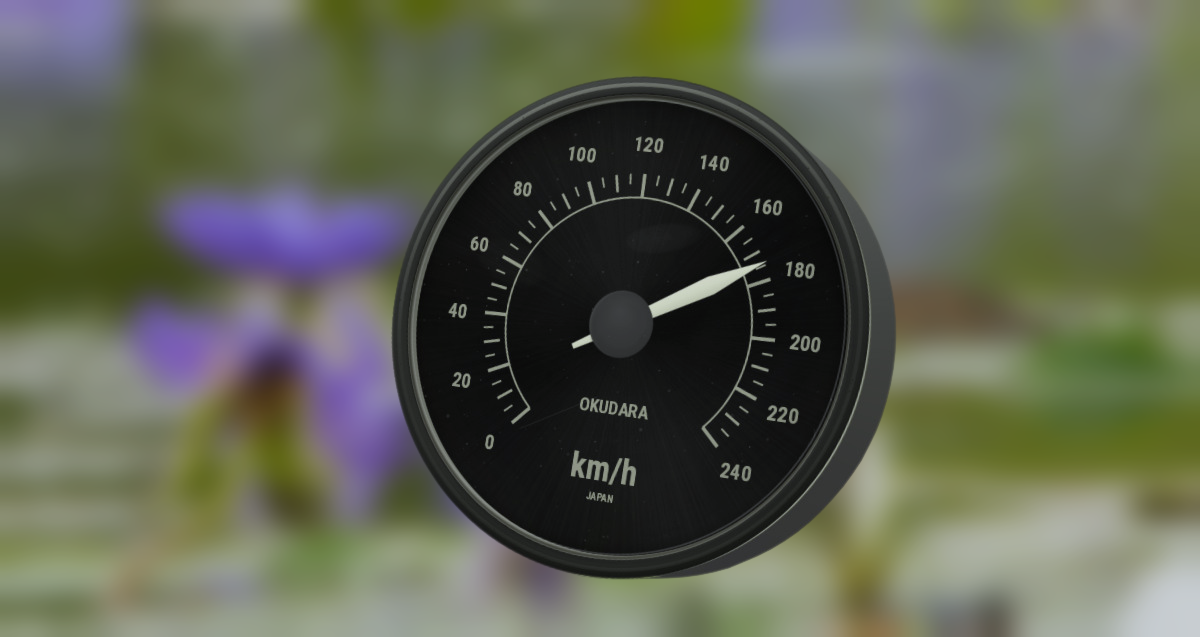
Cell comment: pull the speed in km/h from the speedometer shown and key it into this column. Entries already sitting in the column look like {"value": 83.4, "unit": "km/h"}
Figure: {"value": 175, "unit": "km/h"}
